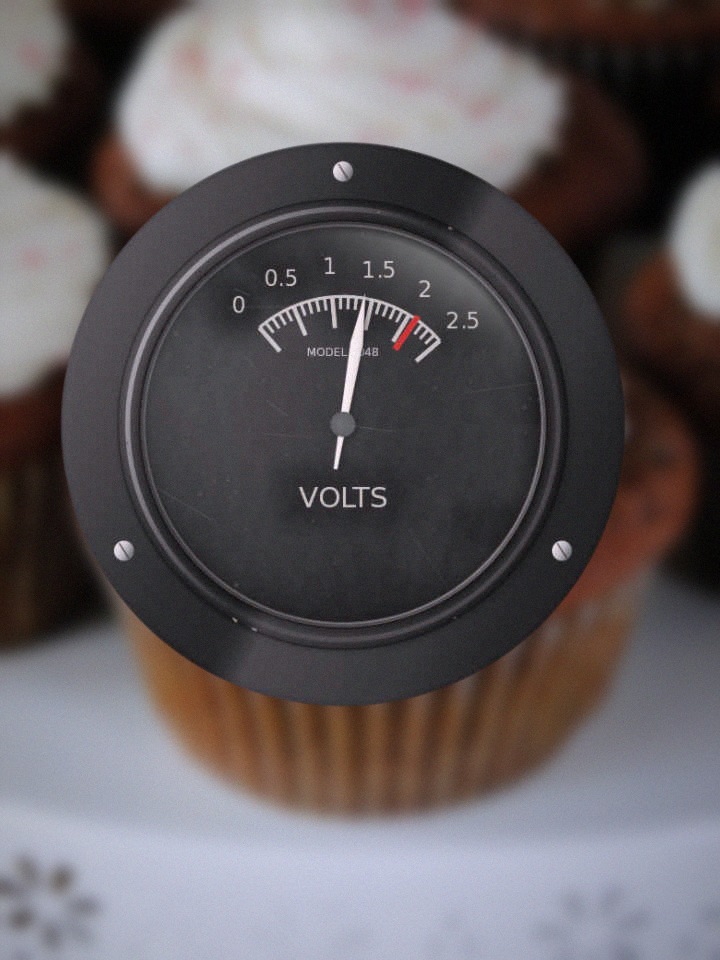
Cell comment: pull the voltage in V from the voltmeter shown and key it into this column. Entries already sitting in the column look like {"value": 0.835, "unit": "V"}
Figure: {"value": 1.4, "unit": "V"}
